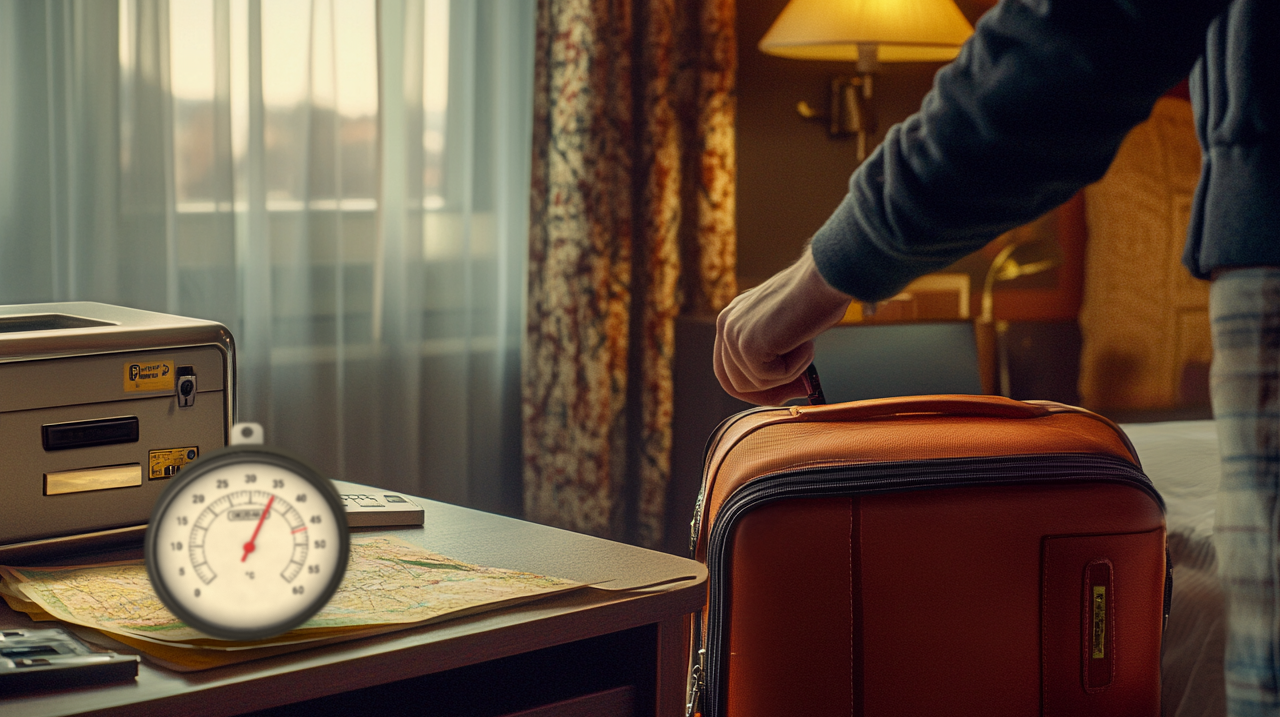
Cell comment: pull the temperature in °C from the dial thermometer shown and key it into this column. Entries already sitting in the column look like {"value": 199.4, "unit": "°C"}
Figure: {"value": 35, "unit": "°C"}
